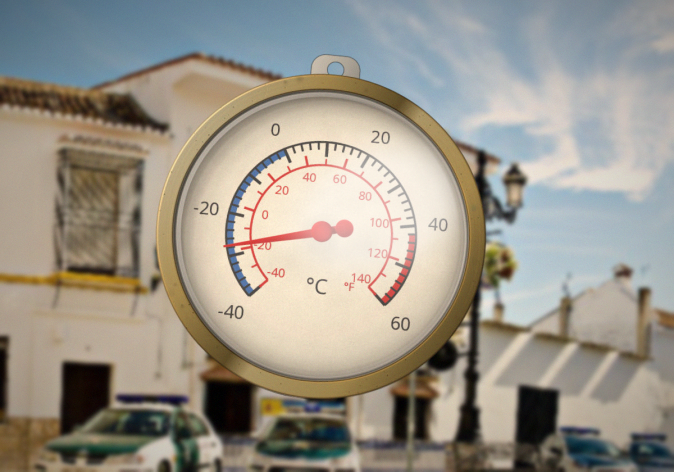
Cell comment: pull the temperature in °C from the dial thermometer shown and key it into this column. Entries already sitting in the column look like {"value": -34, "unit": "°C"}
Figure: {"value": -28, "unit": "°C"}
